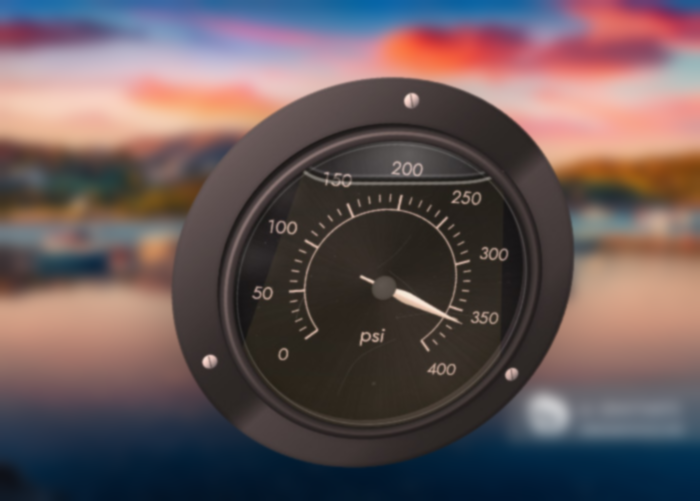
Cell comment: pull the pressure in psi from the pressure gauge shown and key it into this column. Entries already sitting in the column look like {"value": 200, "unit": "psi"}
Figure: {"value": 360, "unit": "psi"}
